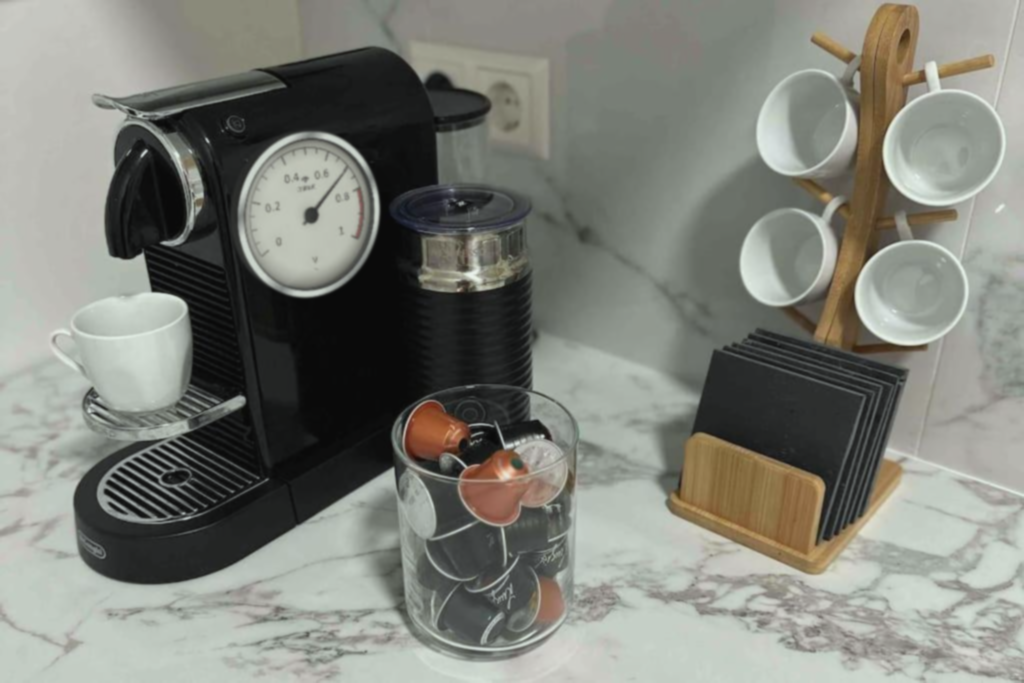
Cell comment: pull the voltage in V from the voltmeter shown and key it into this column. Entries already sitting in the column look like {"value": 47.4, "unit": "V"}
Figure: {"value": 0.7, "unit": "V"}
